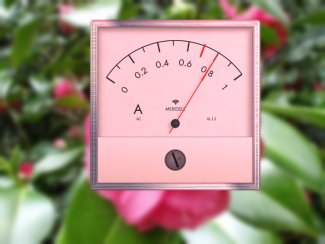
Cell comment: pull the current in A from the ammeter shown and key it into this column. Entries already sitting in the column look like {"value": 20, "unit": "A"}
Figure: {"value": 0.8, "unit": "A"}
